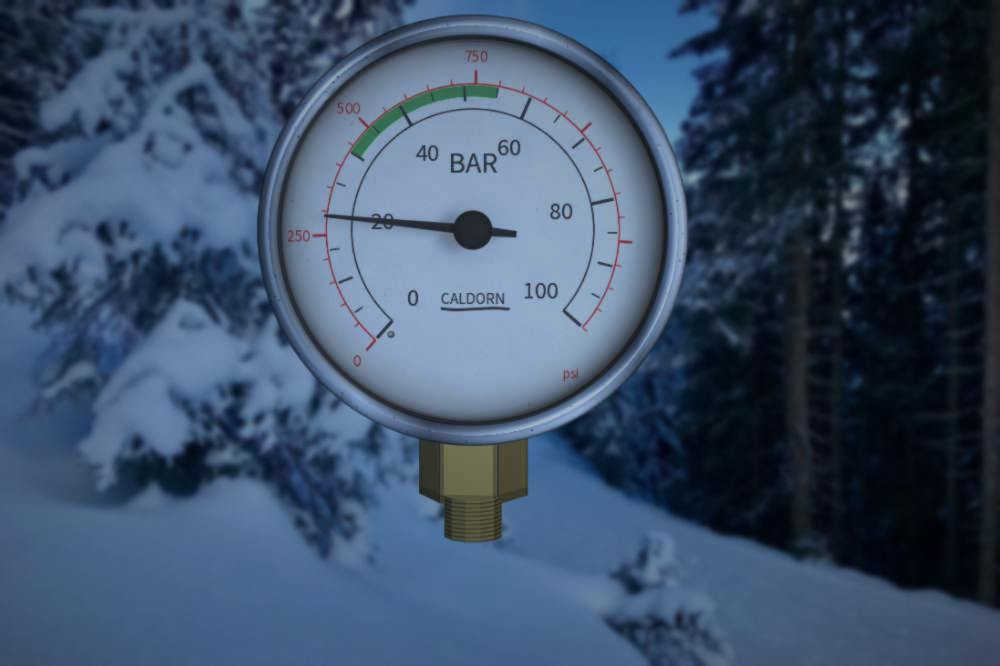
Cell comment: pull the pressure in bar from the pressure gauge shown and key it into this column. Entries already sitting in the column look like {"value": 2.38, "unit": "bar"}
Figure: {"value": 20, "unit": "bar"}
